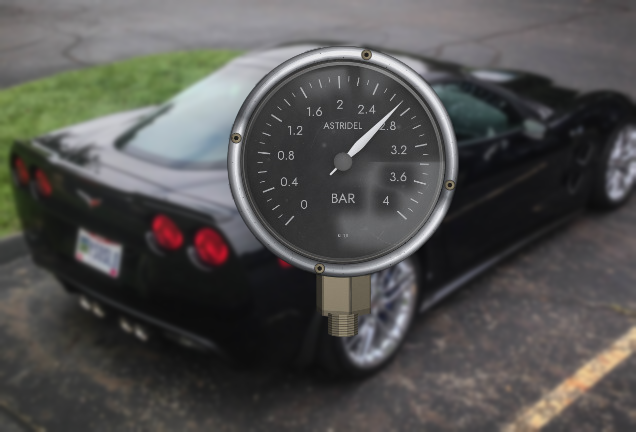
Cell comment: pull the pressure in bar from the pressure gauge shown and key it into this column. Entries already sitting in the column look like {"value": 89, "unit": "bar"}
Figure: {"value": 2.7, "unit": "bar"}
